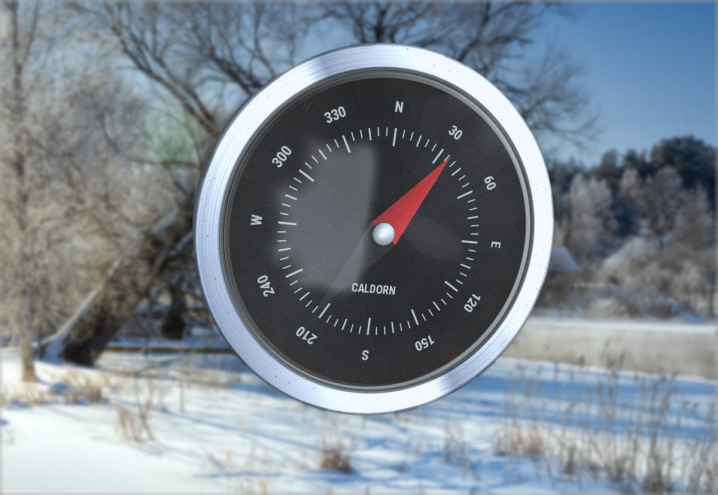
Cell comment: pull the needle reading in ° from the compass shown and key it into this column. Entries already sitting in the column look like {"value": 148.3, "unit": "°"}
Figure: {"value": 35, "unit": "°"}
